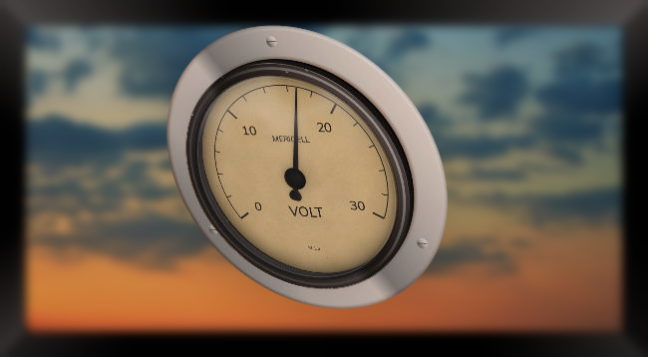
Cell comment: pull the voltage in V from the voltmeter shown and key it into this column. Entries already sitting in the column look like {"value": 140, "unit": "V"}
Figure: {"value": 17, "unit": "V"}
